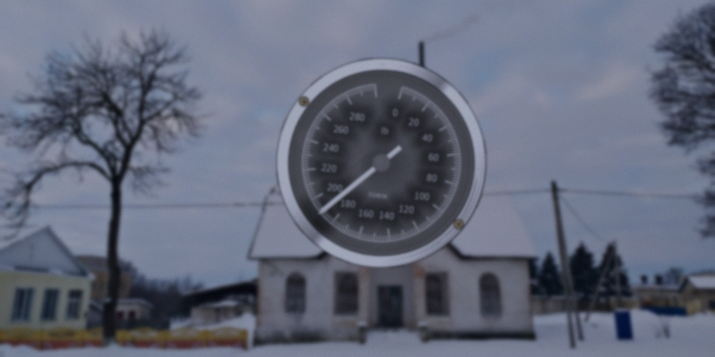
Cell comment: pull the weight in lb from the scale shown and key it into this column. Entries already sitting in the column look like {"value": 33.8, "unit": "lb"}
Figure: {"value": 190, "unit": "lb"}
